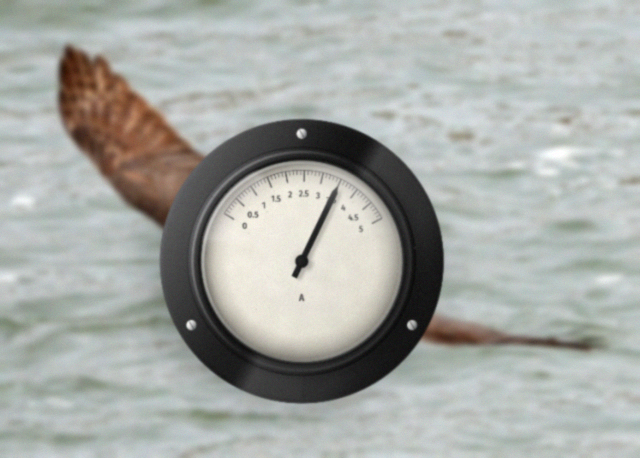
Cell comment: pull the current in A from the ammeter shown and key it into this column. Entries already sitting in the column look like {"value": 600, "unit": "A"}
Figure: {"value": 3.5, "unit": "A"}
